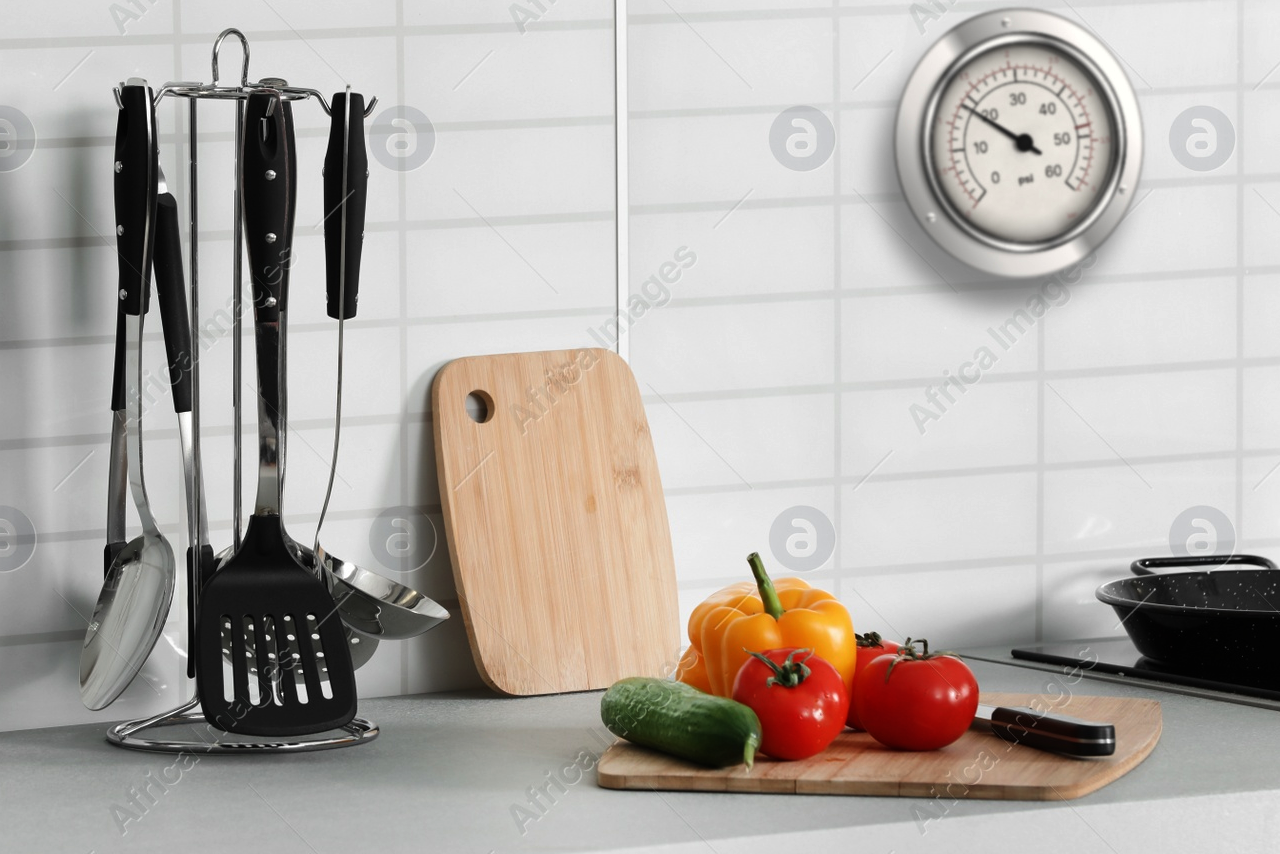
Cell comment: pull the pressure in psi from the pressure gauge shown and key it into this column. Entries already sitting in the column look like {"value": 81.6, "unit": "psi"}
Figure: {"value": 18, "unit": "psi"}
